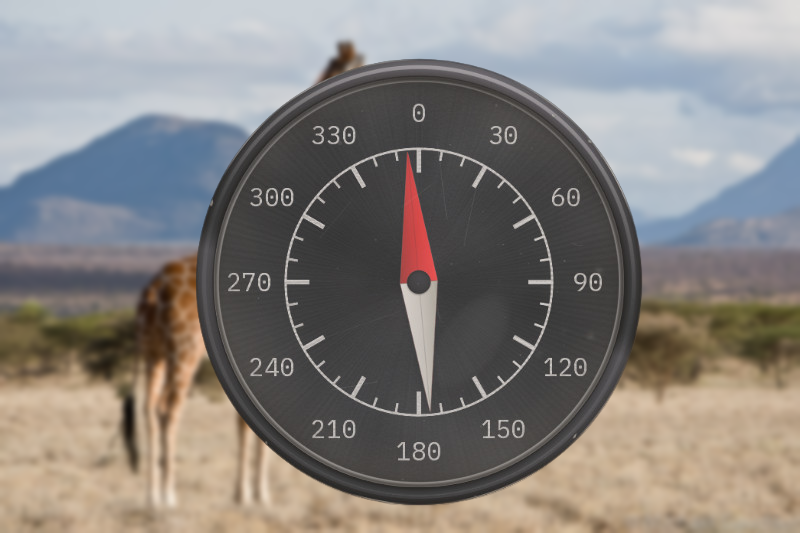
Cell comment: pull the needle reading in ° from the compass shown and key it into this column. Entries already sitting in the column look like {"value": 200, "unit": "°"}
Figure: {"value": 355, "unit": "°"}
